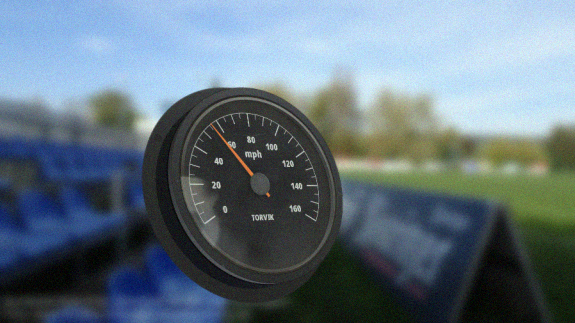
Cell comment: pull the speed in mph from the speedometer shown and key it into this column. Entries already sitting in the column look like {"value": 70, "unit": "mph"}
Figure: {"value": 55, "unit": "mph"}
